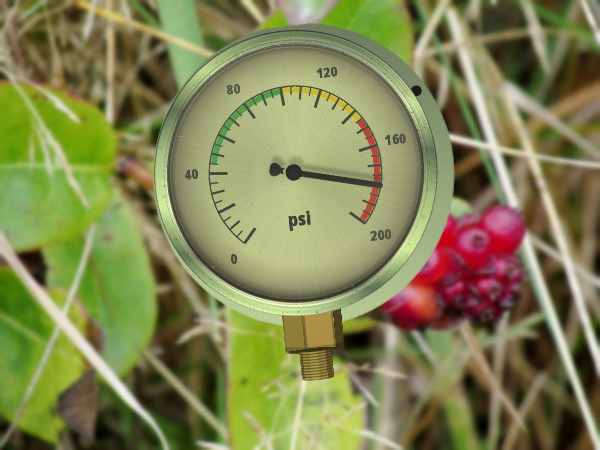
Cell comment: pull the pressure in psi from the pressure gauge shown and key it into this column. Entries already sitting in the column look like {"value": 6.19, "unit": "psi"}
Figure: {"value": 180, "unit": "psi"}
